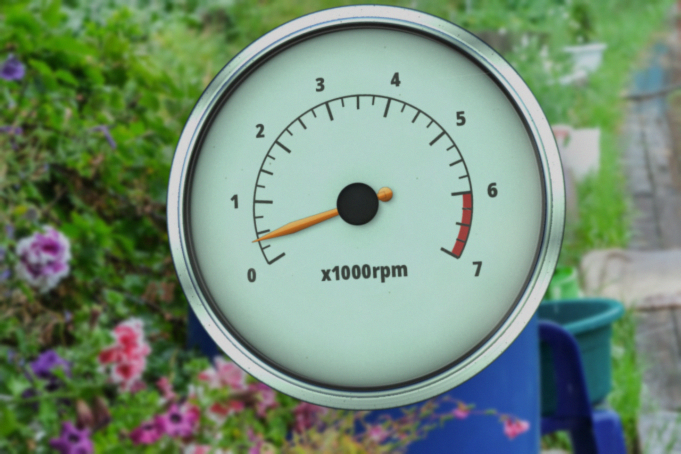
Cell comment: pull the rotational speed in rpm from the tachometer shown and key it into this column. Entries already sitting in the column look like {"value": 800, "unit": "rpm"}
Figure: {"value": 375, "unit": "rpm"}
